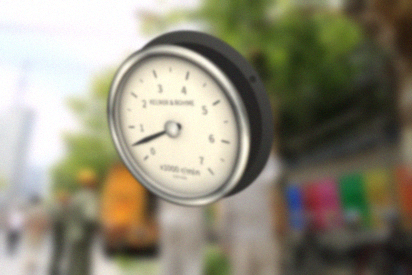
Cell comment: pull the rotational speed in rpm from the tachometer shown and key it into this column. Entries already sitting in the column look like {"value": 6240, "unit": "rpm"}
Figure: {"value": 500, "unit": "rpm"}
